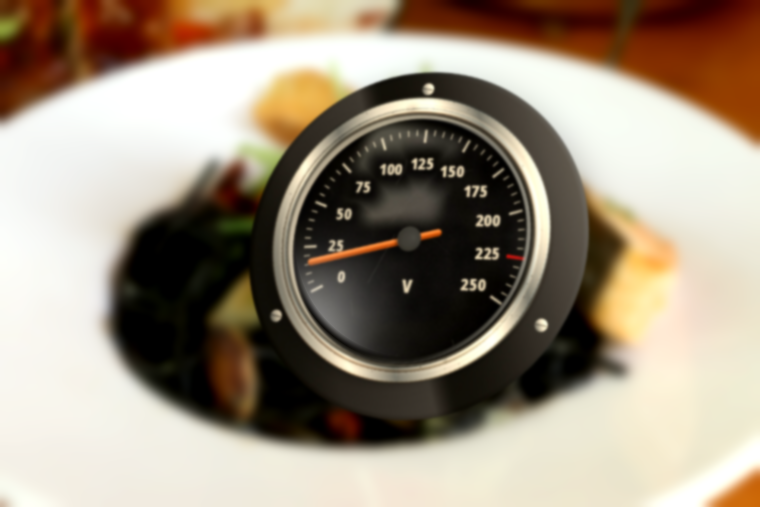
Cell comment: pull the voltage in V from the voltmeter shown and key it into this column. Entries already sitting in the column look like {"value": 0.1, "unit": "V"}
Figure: {"value": 15, "unit": "V"}
